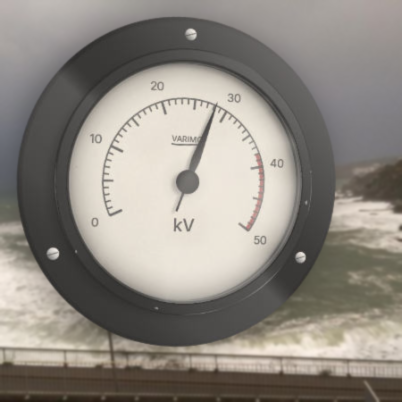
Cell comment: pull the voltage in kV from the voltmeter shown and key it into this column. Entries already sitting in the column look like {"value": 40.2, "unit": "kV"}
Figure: {"value": 28, "unit": "kV"}
